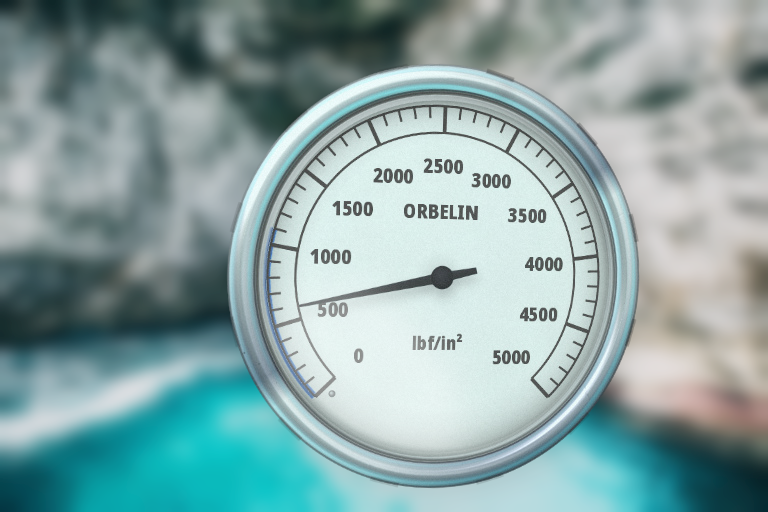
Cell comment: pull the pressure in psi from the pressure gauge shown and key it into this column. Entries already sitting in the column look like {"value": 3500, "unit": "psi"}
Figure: {"value": 600, "unit": "psi"}
